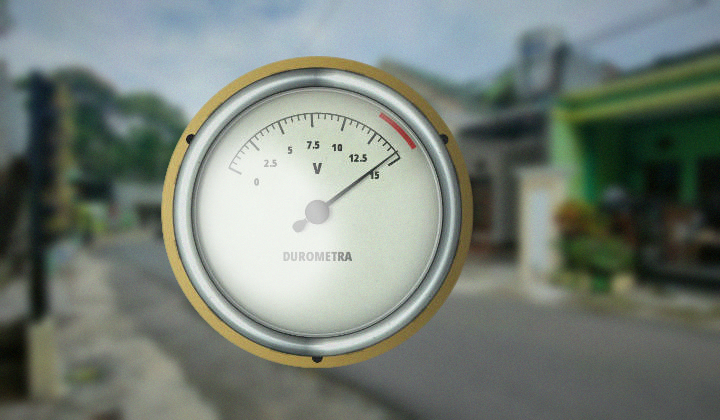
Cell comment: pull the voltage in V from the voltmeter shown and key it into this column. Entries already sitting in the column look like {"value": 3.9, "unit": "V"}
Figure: {"value": 14.5, "unit": "V"}
